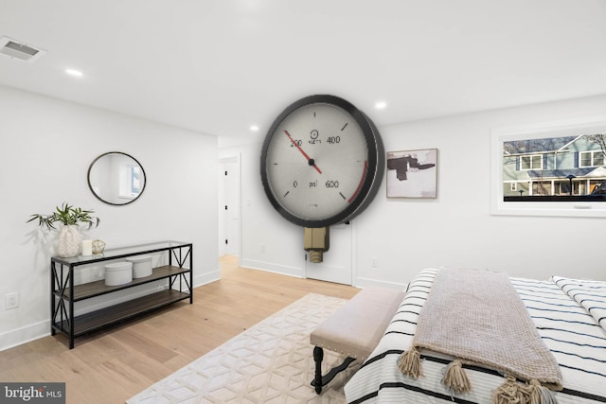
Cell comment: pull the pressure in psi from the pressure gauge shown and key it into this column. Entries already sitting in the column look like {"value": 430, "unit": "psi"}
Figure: {"value": 200, "unit": "psi"}
